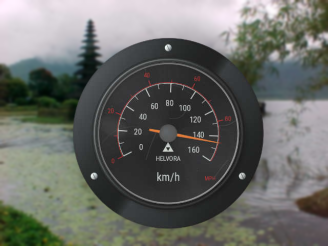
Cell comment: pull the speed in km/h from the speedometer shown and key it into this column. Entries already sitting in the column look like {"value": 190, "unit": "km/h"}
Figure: {"value": 145, "unit": "km/h"}
